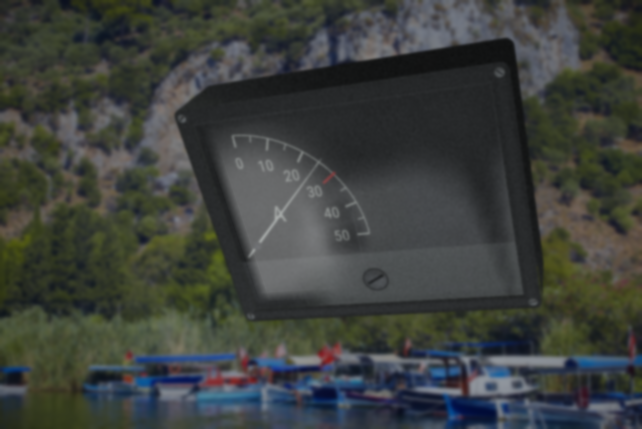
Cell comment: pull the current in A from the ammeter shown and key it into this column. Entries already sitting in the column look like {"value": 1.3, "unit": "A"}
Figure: {"value": 25, "unit": "A"}
